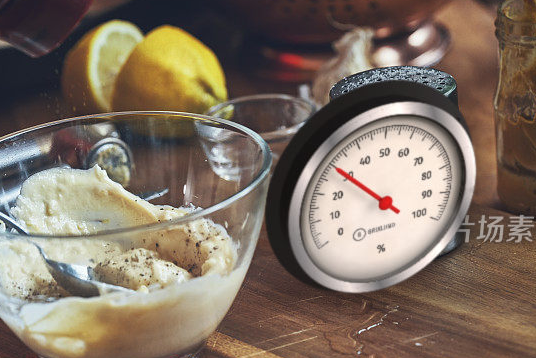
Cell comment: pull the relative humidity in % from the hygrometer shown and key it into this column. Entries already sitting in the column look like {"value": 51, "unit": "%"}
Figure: {"value": 30, "unit": "%"}
